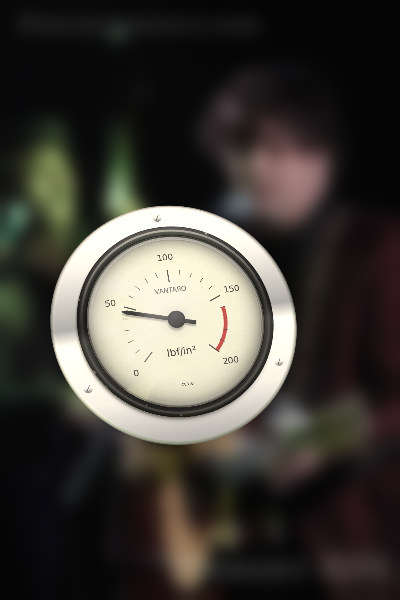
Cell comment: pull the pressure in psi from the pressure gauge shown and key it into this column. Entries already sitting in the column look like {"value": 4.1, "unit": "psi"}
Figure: {"value": 45, "unit": "psi"}
